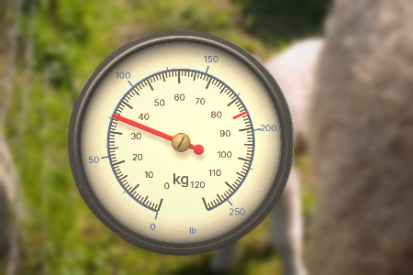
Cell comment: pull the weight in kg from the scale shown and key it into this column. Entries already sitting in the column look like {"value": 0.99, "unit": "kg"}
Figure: {"value": 35, "unit": "kg"}
